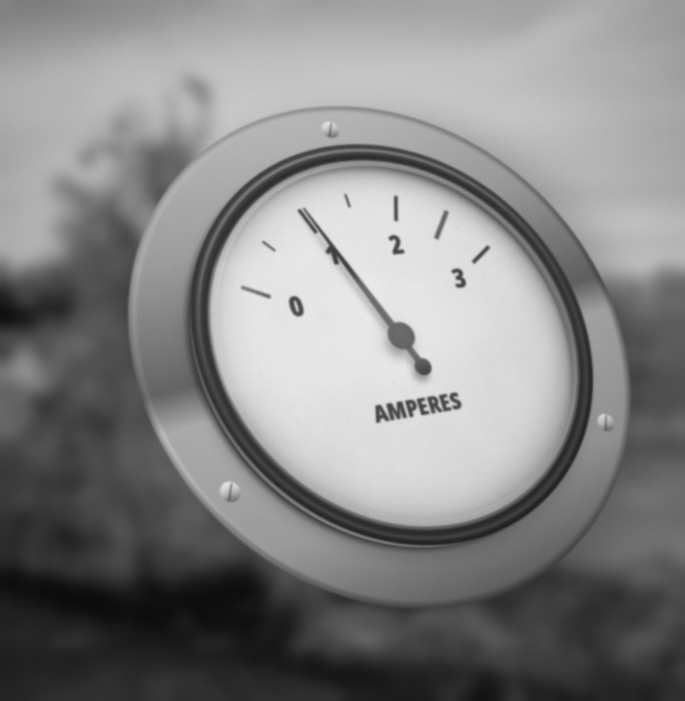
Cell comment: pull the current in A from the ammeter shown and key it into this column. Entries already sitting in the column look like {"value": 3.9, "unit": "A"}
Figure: {"value": 1, "unit": "A"}
